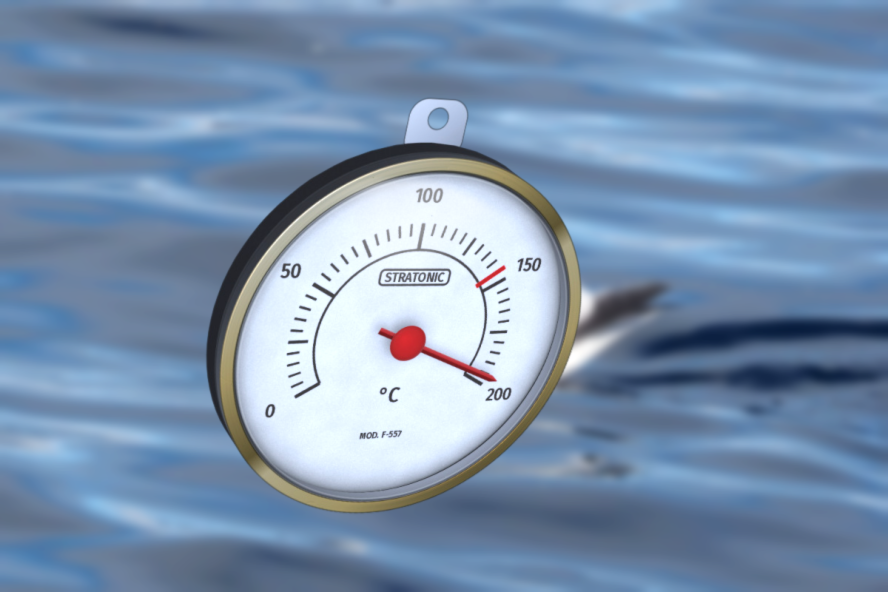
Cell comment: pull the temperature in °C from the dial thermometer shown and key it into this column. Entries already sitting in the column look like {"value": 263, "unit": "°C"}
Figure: {"value": 195, "unit": "°C"}
